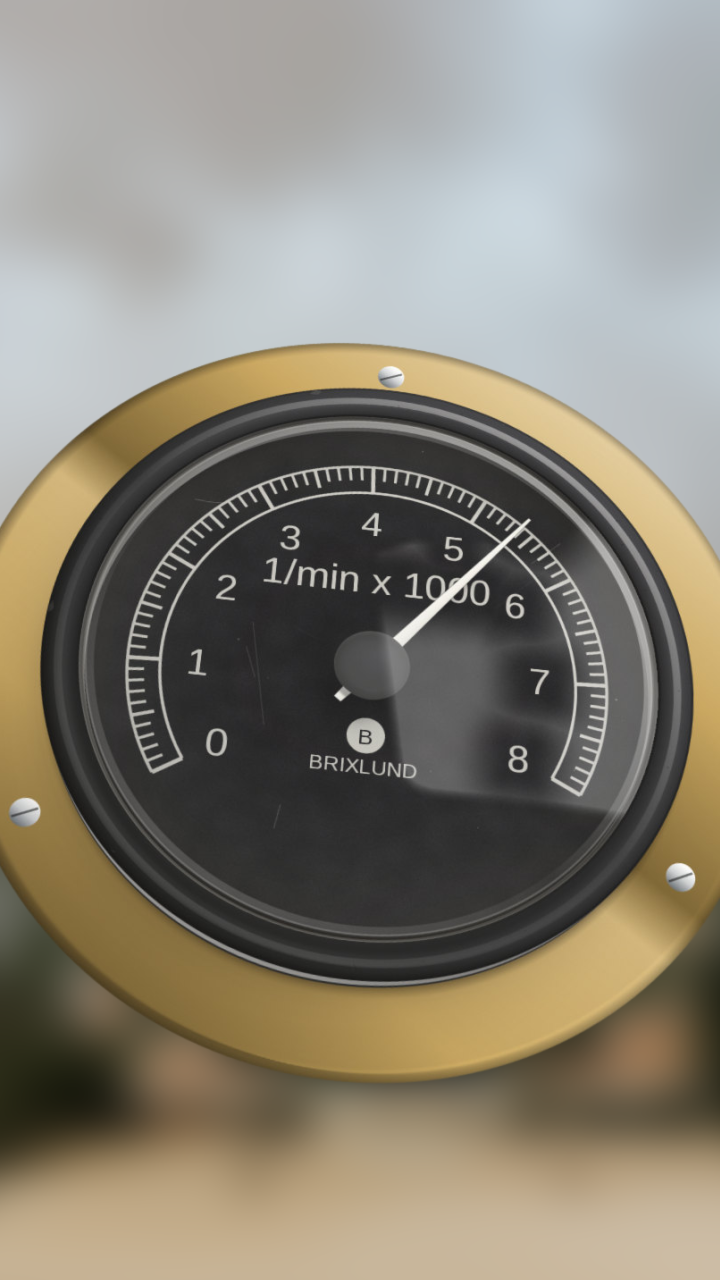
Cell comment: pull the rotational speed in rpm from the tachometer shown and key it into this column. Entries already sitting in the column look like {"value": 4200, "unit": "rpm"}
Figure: {"value": 5400, "unit": "rpm"}
